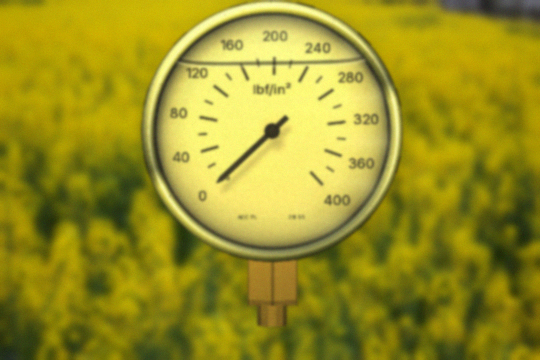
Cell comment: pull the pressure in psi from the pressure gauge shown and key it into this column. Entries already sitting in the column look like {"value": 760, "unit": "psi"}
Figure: {"value": 0, "unit": "psi"}
